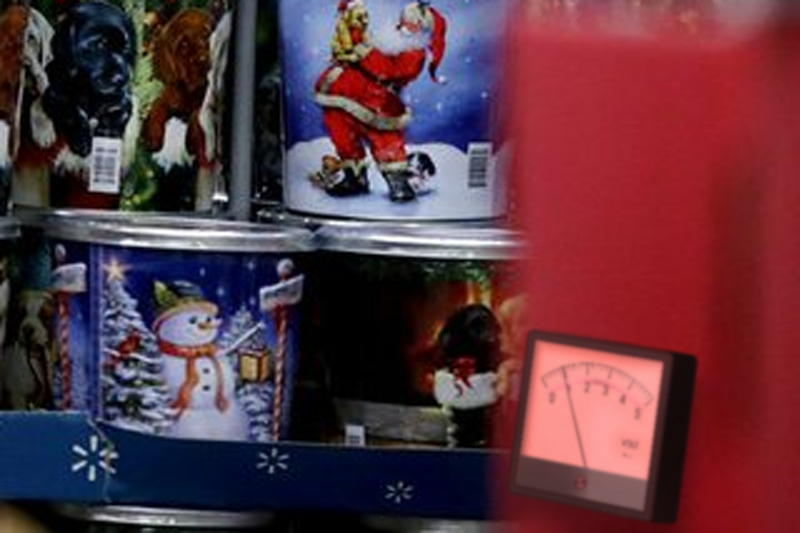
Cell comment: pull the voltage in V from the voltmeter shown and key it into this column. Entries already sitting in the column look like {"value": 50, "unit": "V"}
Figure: {"value": 1, "unit": "V"}
